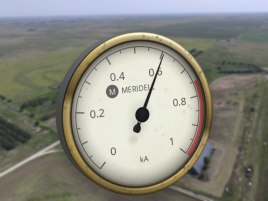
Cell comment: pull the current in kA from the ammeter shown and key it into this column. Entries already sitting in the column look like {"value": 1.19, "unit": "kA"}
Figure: {"value": 0.6, "unit": "kA"}
